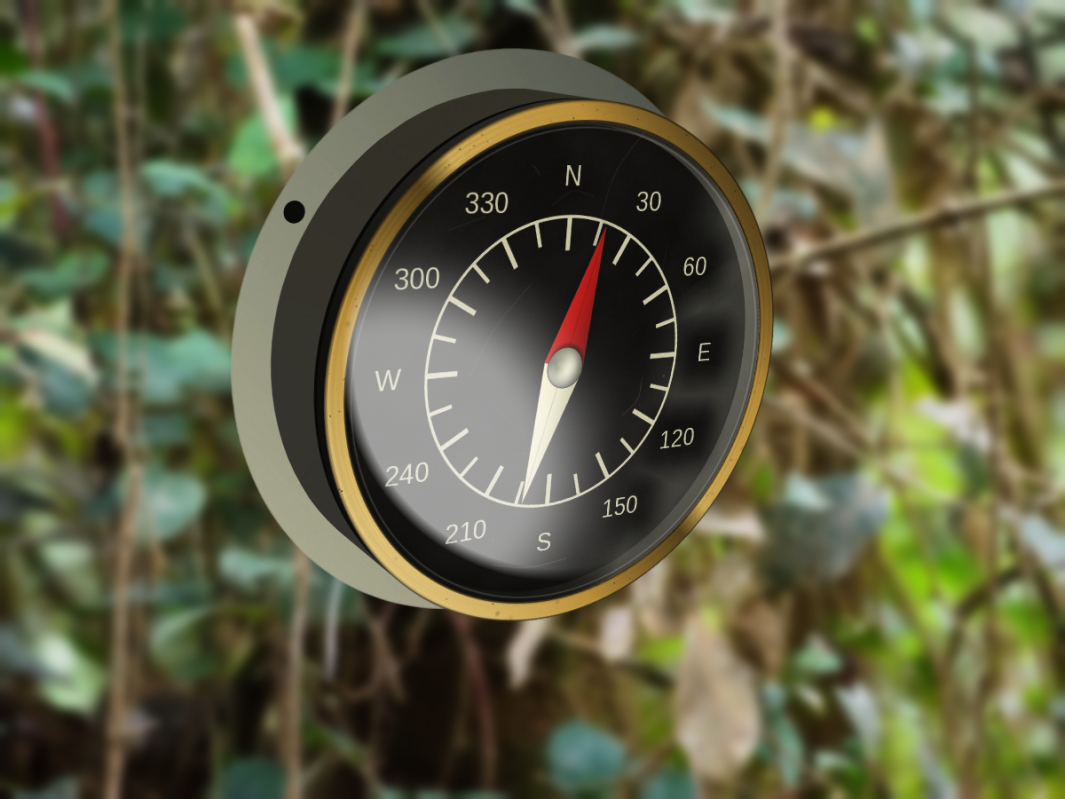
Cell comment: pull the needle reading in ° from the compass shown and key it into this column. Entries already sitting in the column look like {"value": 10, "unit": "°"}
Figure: {"value": 15, "unit": "°"}
